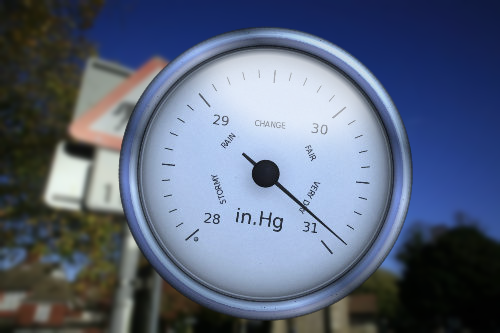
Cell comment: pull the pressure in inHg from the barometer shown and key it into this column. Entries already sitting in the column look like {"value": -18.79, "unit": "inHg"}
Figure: {"value": 30.9, "unit": "inHg"}
